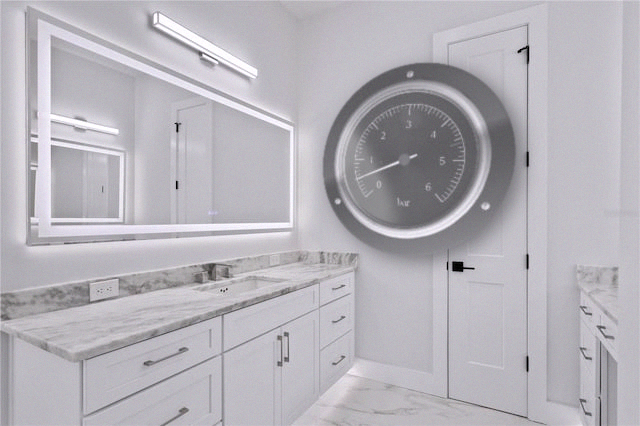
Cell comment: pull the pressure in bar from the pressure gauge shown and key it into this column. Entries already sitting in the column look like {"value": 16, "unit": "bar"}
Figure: {"value": 0.5, "unit": "bar"}
